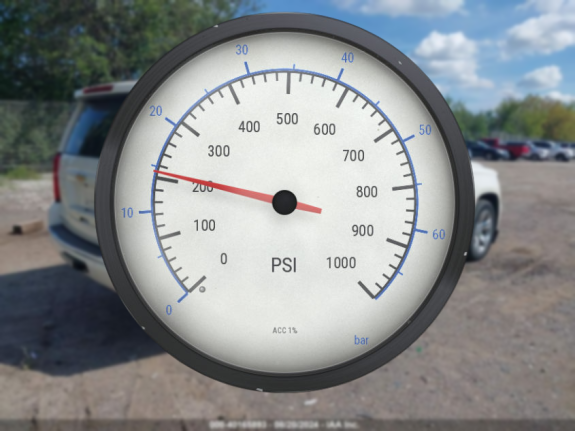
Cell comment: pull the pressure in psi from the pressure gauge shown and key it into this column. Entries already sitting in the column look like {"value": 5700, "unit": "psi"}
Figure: {"value": 210, "unit": "psi"}
